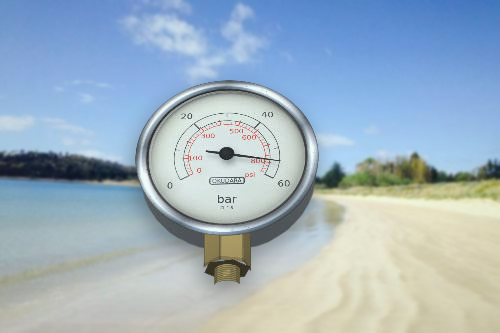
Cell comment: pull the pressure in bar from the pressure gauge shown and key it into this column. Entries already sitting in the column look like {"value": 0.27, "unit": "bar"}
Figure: {"value": 55, "unit": "bar"}
